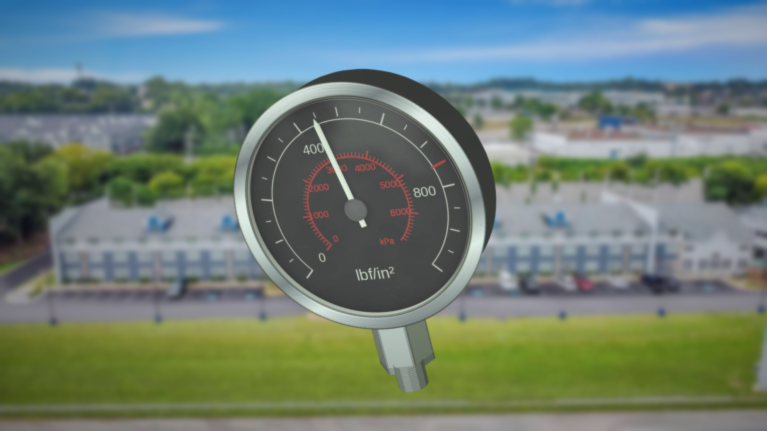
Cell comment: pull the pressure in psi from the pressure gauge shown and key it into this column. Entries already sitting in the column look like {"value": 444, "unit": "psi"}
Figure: {"value": 450, "unit": "psi"}
